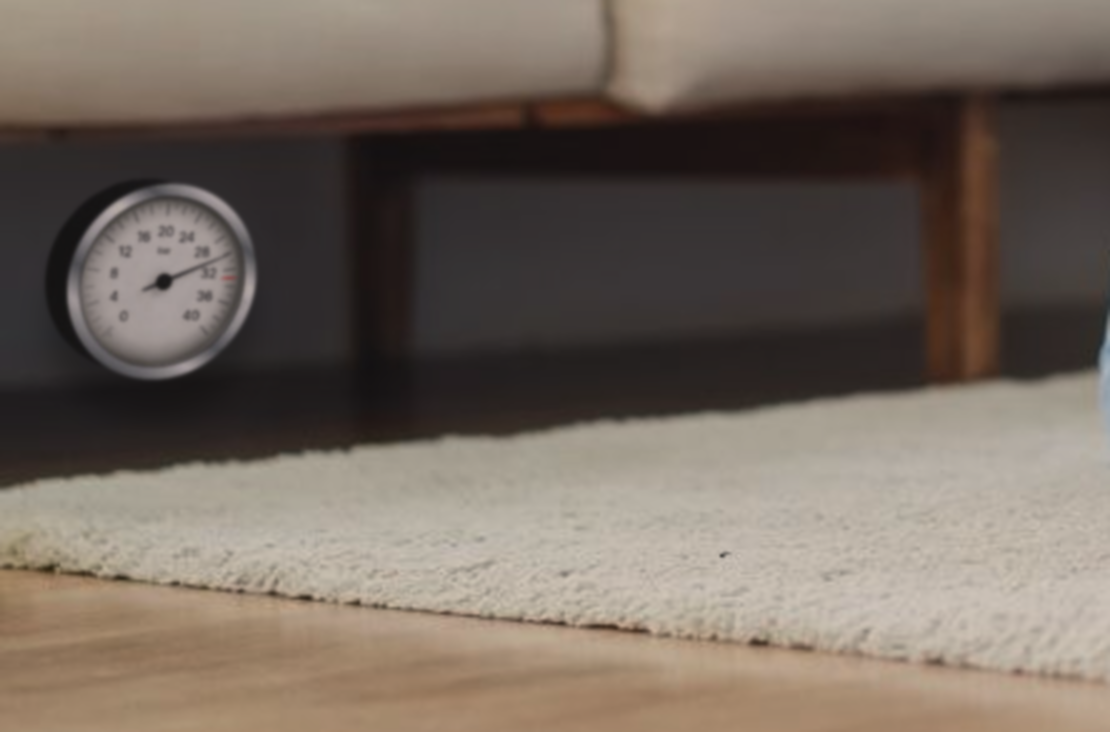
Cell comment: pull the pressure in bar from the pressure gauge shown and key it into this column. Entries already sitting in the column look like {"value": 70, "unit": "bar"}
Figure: {"value": 30, "unit": "bar"}
